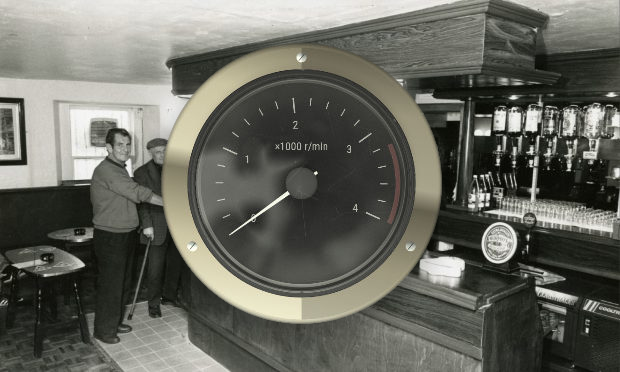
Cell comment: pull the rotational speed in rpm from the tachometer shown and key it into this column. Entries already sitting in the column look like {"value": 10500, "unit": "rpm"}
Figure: {"value": 0, "unit": "rpm"}
